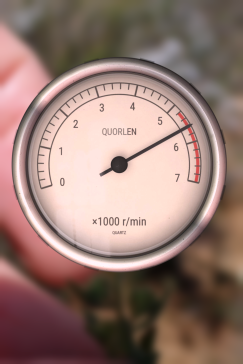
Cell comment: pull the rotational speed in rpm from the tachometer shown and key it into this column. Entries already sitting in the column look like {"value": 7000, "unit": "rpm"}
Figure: {"value": 5600, "unit": "rpm"}
